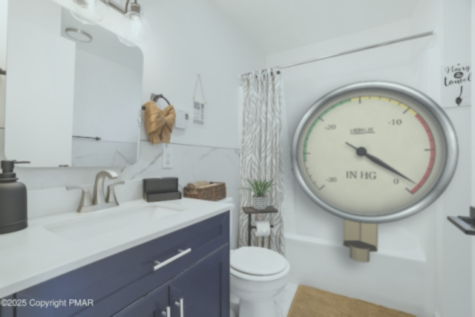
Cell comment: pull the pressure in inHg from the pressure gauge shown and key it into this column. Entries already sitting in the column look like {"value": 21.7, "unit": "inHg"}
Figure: {"value": -1, "unit": "inHg"}
